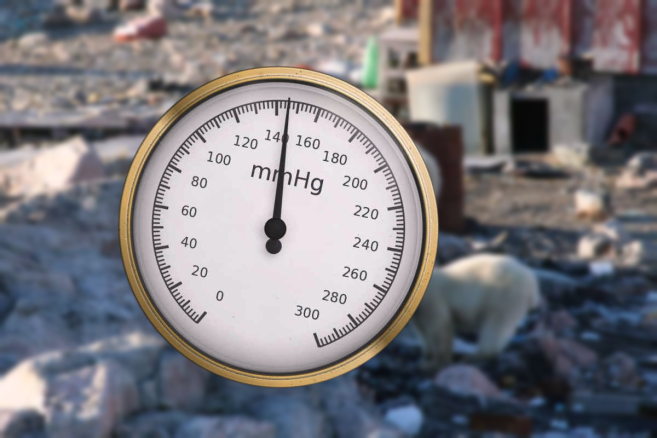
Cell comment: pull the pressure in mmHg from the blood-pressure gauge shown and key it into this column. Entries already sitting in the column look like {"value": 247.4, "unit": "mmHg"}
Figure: {"value": 146, "unit": "mmHg"}
